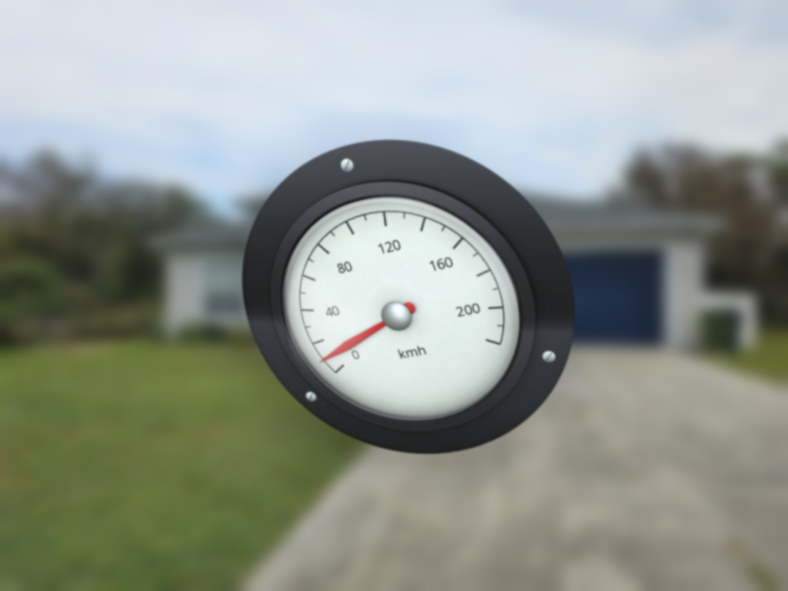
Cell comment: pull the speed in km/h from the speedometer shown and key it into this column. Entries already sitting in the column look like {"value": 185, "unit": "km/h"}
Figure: {"value": 10, "unit": "km/h"}
